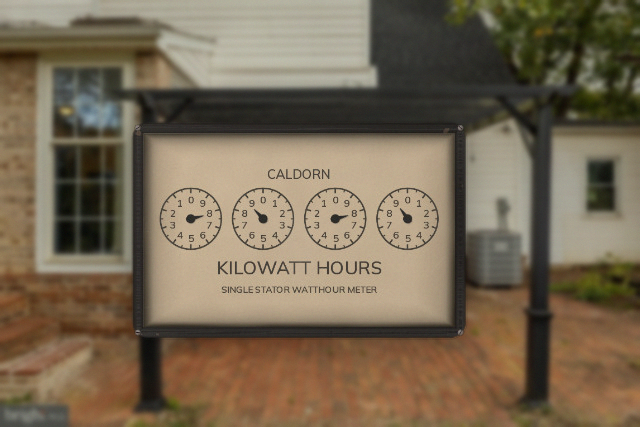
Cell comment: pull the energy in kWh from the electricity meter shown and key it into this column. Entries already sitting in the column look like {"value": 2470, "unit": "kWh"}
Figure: {"value": 7879, "unit": "kWh"}
